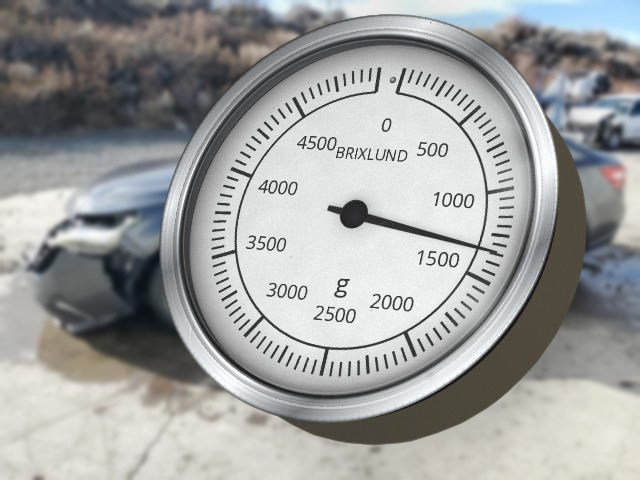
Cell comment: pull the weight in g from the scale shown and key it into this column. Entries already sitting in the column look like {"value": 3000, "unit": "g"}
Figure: {"value": 1350, "unit": "g"}
